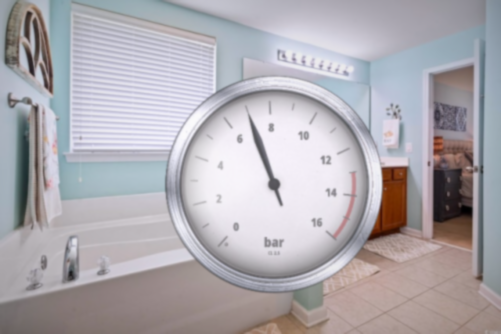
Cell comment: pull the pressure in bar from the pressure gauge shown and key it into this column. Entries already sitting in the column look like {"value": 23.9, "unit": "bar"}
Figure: {"value": 7, "unit": "bar"}
